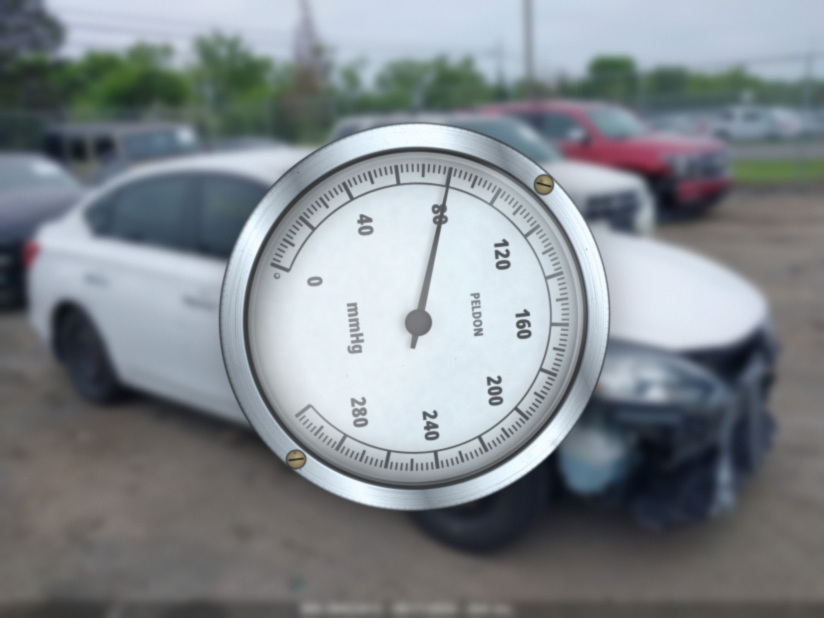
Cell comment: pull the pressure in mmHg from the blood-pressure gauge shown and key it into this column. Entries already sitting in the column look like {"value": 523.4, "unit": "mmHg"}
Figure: {"value": 80, "unit": "mmHg"}
